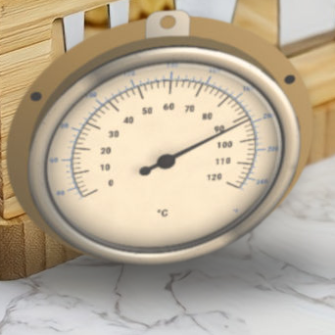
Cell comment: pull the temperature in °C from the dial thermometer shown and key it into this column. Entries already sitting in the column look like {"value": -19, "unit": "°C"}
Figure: {"value": 90, "unit": "°C"}
